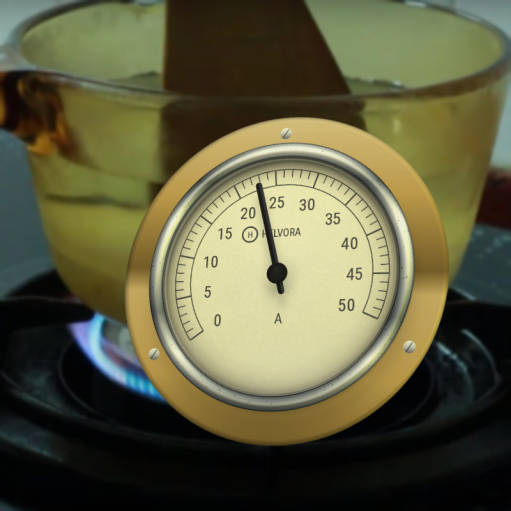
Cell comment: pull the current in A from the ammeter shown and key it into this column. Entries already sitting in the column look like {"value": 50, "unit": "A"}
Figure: {"value": 23, "unit": "A"}
